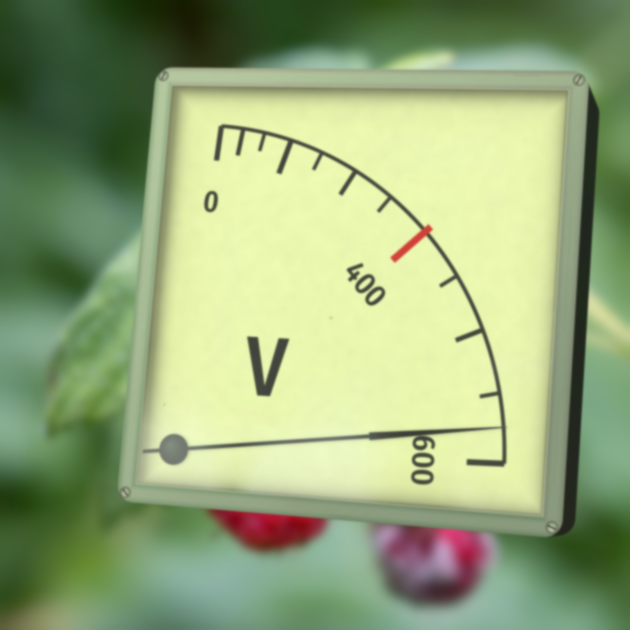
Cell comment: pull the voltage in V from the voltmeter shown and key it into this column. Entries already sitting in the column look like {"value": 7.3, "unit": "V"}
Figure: {"value": 575, "unit": "V"}
